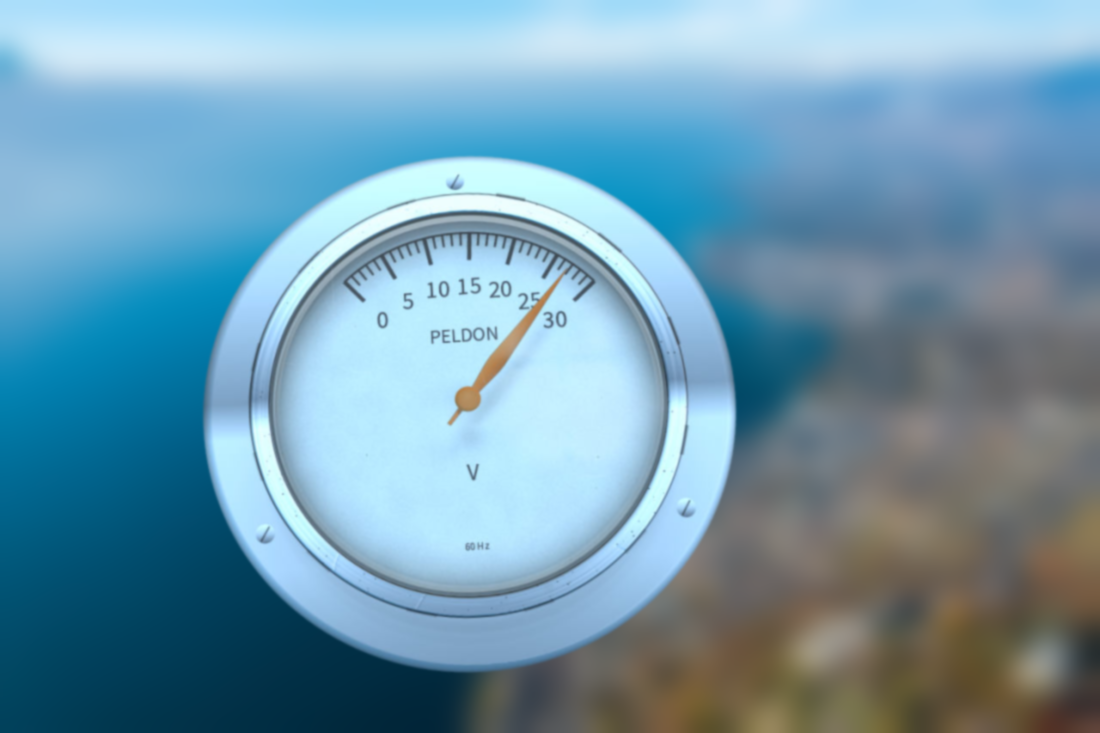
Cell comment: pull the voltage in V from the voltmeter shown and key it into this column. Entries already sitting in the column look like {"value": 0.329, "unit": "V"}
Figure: {"value": 27, "unit": "V"}
